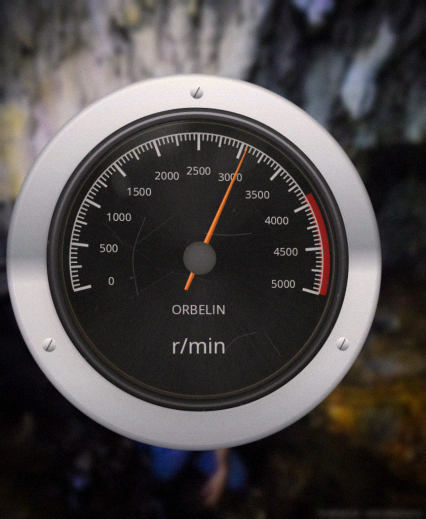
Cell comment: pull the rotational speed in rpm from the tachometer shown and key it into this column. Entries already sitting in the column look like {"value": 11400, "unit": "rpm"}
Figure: {"value": 3050, "unit": "rpm"}
